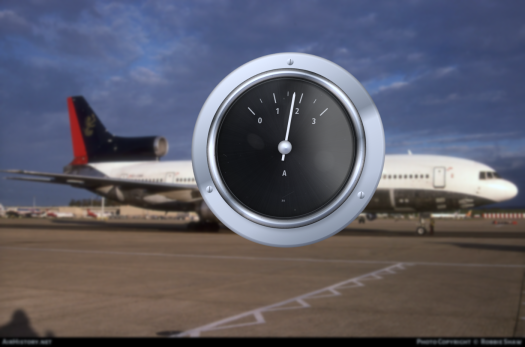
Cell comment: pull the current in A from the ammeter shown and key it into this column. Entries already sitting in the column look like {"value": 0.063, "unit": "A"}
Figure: {"value": 1.75, "unit": "A"}
